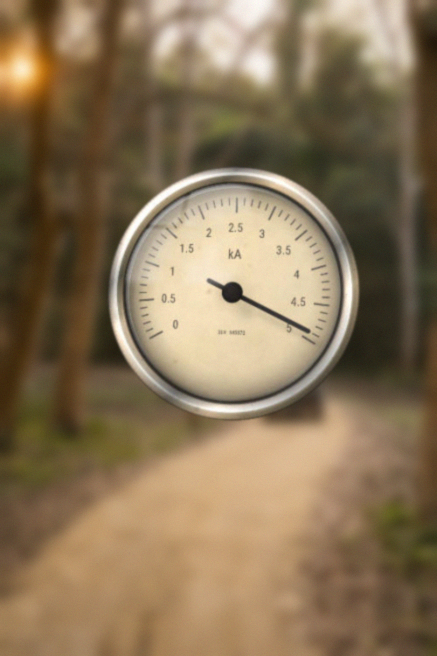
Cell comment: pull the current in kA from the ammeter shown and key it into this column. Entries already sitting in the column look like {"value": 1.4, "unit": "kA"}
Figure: {"value": 4.9, "unit": "kA"}
